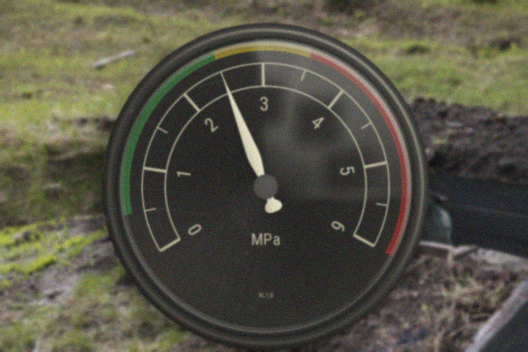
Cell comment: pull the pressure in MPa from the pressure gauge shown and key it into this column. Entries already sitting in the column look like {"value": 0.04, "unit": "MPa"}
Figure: {"value": 2.5, "unit": "MPa"}
